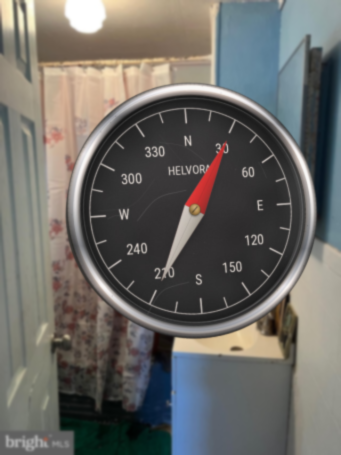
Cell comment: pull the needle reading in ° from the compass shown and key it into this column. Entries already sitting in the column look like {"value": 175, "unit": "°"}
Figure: {"value": 30, "unit": "°"}
